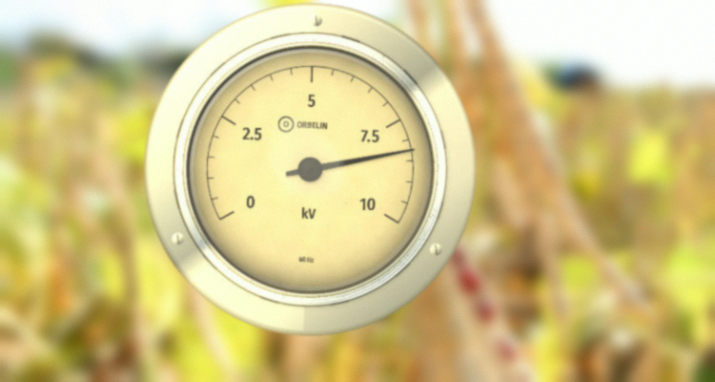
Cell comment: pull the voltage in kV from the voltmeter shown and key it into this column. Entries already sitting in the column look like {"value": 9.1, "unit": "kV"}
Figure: {"value": 8.25, "unit": "kV"}
